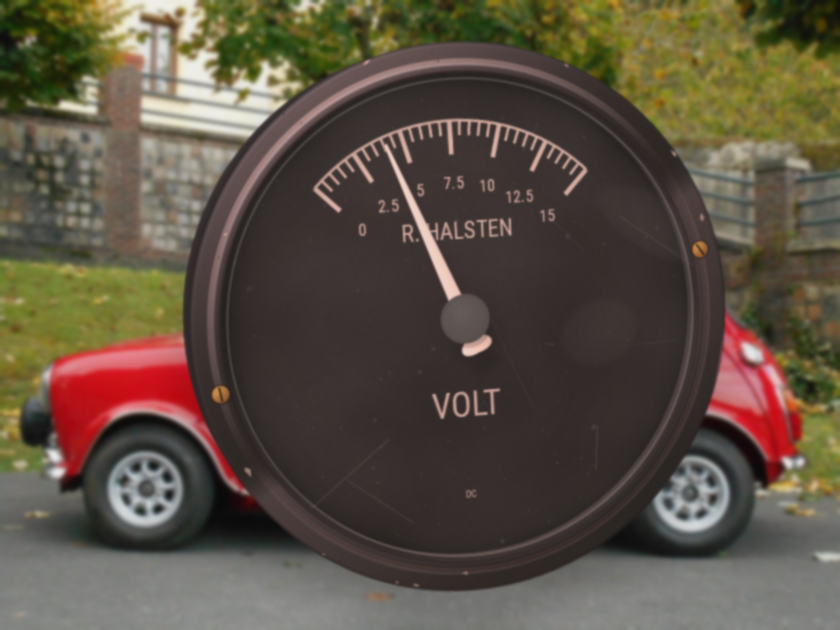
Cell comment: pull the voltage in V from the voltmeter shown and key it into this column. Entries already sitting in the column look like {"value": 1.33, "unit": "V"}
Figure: {"value": 4, "unit": "V"}
